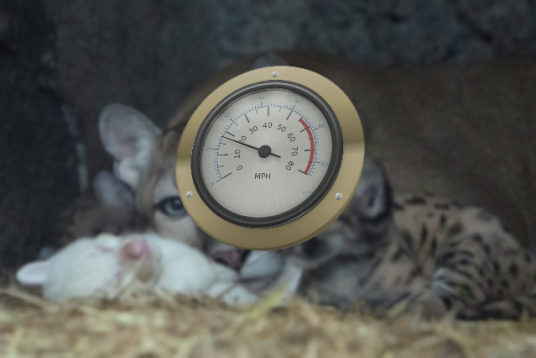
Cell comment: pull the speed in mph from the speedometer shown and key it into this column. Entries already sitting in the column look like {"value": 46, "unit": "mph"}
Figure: {"value": 17.5, "unit": "mph"}
